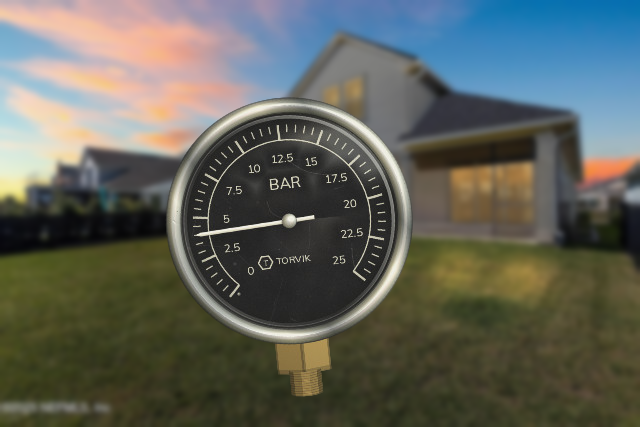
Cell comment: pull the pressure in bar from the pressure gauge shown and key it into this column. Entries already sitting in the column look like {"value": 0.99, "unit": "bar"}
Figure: {"value": 4, "unit": "bar"}
